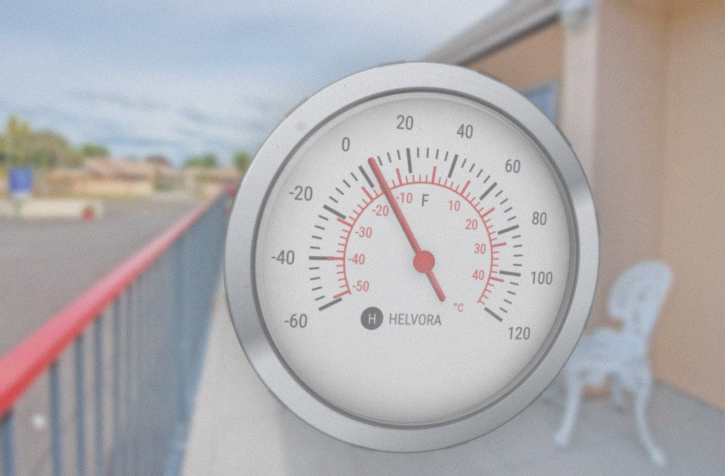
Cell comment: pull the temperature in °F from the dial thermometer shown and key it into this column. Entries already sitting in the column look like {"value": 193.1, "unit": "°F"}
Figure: {"value": 4, "unit": "°F"}
